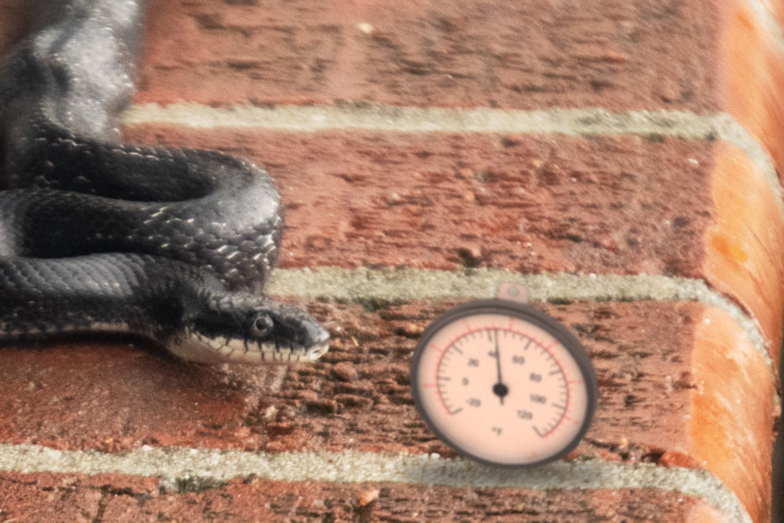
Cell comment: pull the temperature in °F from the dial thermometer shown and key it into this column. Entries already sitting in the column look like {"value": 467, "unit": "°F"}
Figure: {"value": 44, "unit": "°F"}
